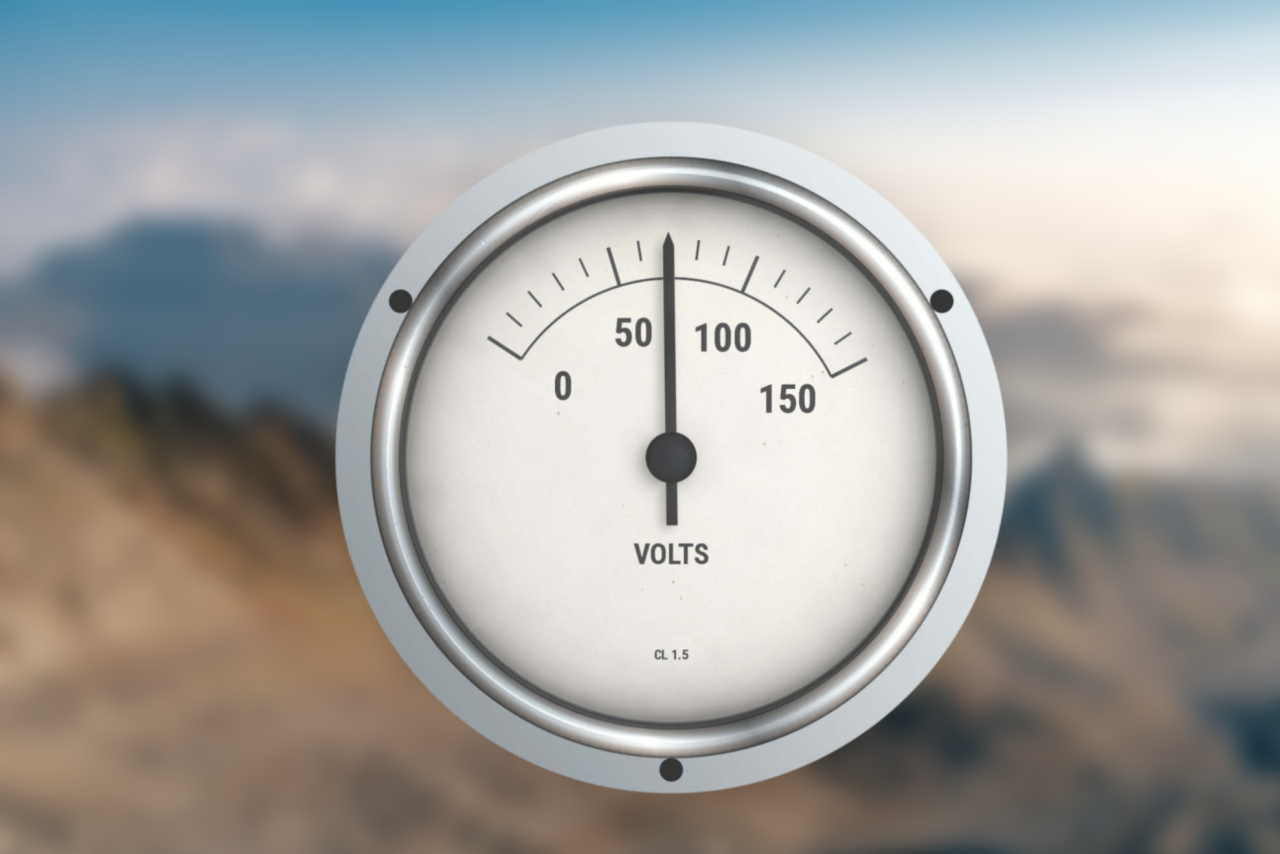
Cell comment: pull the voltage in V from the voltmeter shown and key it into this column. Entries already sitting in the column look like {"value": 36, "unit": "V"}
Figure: {"value": 70, "unit": "V"}
